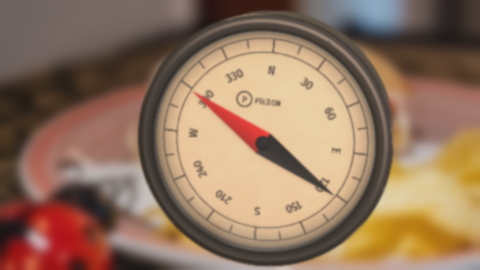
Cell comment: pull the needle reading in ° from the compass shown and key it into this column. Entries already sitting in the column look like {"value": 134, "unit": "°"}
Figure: {"value": 300, "unit": "°"}
